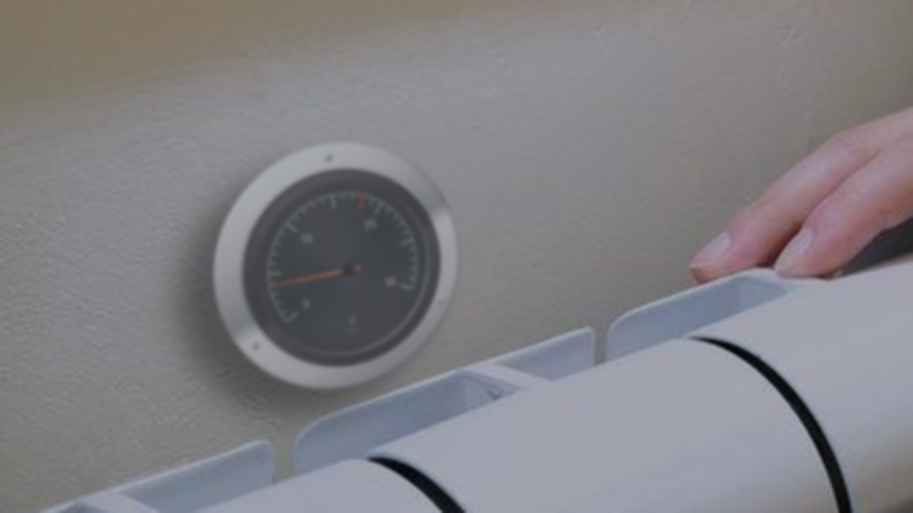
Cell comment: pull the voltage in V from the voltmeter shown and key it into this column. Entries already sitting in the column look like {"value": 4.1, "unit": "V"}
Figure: {"value": 4, "unit": "V"}
